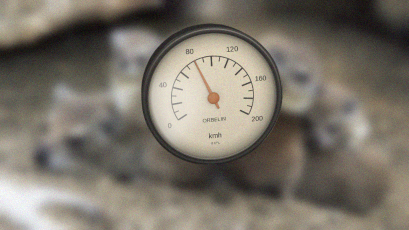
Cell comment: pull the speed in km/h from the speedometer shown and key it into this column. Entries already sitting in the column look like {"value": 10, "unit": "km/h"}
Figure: {"value": 80, "unit": "km/h"}
